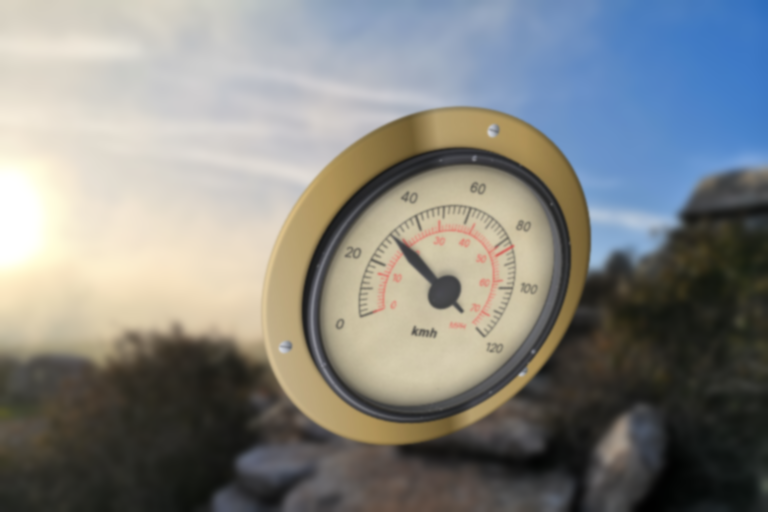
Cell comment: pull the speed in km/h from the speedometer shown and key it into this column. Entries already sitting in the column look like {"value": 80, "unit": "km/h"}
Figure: {"value": 30, "unit": "km/h"}
